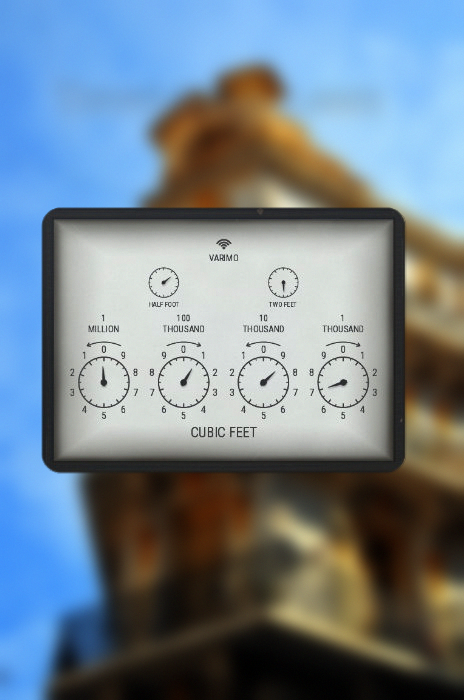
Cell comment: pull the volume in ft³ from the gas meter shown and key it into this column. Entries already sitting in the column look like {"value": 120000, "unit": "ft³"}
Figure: {"value": 8700, "unit": "ft³"}
